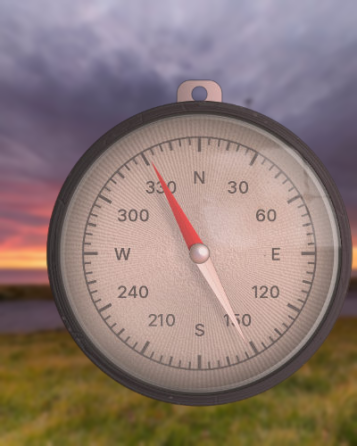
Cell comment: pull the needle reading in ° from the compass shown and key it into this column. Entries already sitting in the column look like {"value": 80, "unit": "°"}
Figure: {"value": 332.5, "unit": "°"}
